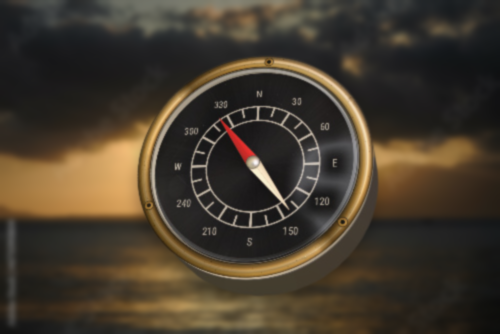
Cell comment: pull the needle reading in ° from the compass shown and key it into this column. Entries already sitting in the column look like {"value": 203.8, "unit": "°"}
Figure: {"value": 322.5, "unit": "°"}
